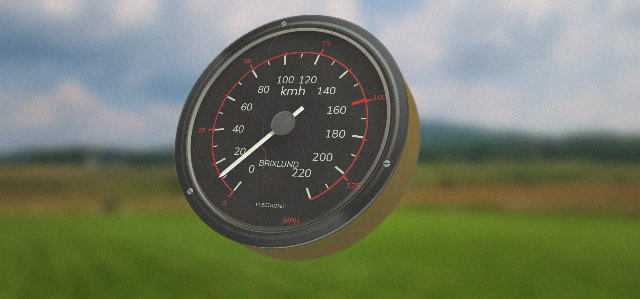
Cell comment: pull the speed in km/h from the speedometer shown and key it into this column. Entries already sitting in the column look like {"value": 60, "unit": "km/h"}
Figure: {"value": 10, "unit": "km/h"}
